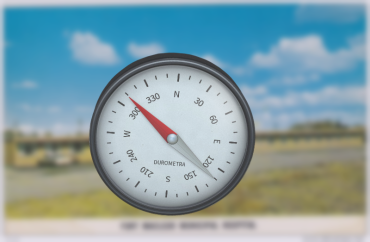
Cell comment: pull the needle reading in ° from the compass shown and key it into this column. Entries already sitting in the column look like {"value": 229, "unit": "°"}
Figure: {"value": 310, "unit": "°"}
